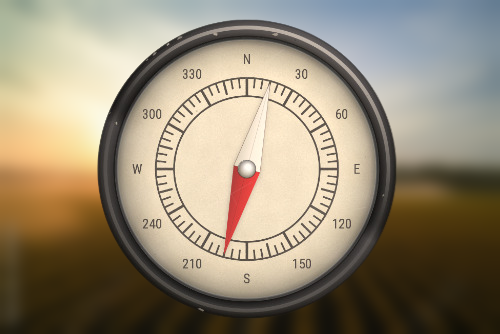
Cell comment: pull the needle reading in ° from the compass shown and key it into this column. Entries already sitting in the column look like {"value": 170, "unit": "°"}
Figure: {"value": 195, "unit": "°"}
